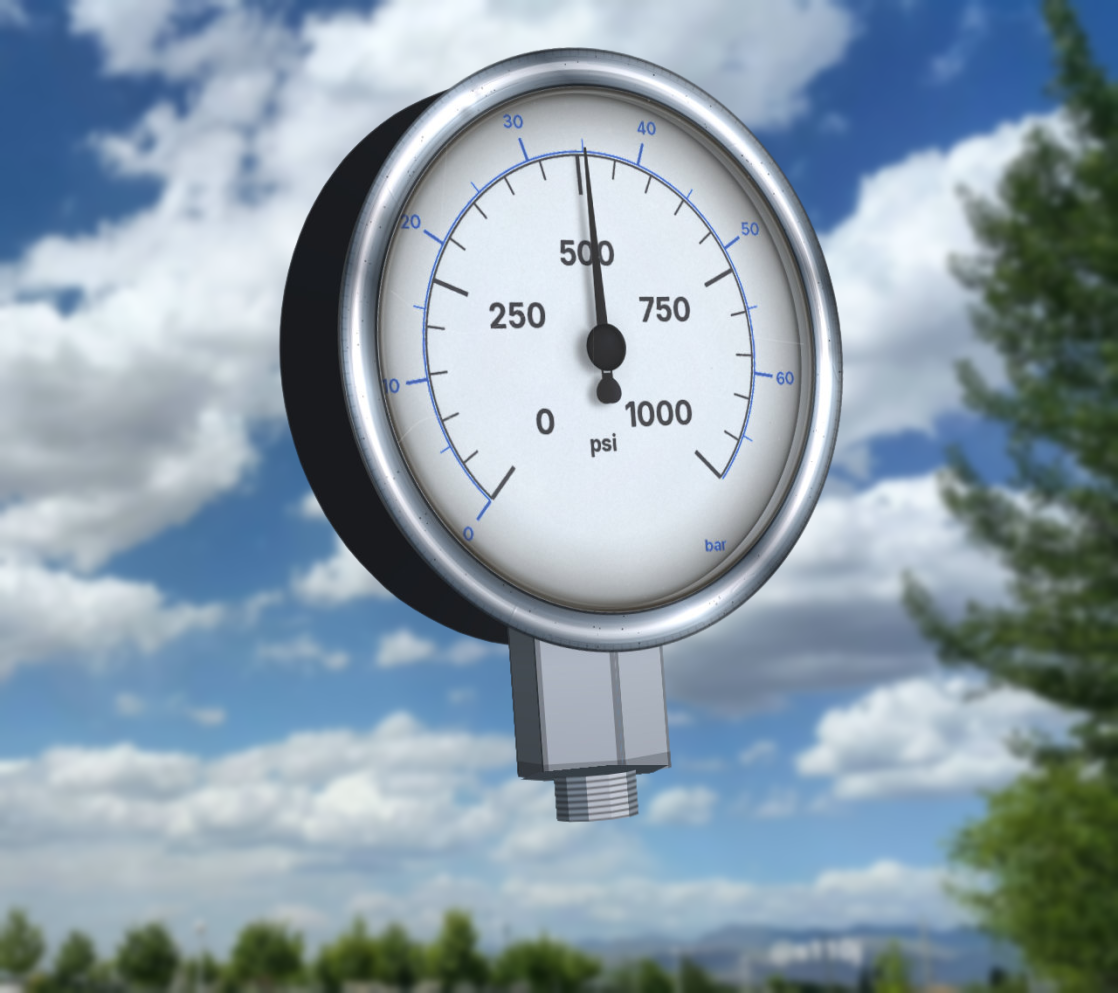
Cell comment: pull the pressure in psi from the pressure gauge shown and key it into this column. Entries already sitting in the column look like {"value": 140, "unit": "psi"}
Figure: {"value": 500, "unit": "psi"}
